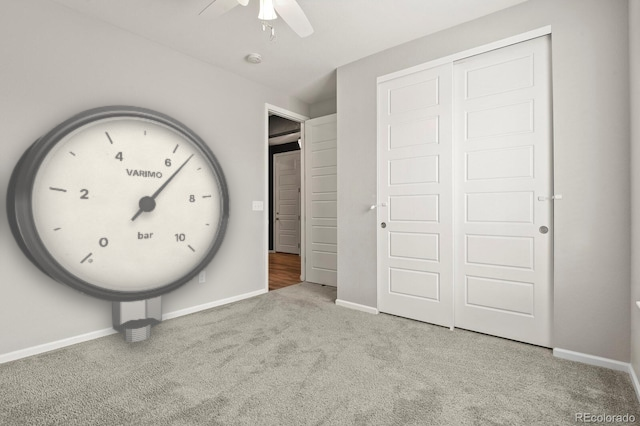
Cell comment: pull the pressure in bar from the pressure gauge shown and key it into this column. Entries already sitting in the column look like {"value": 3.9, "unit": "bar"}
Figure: {"value": 6.5, "unit": "bar"}
